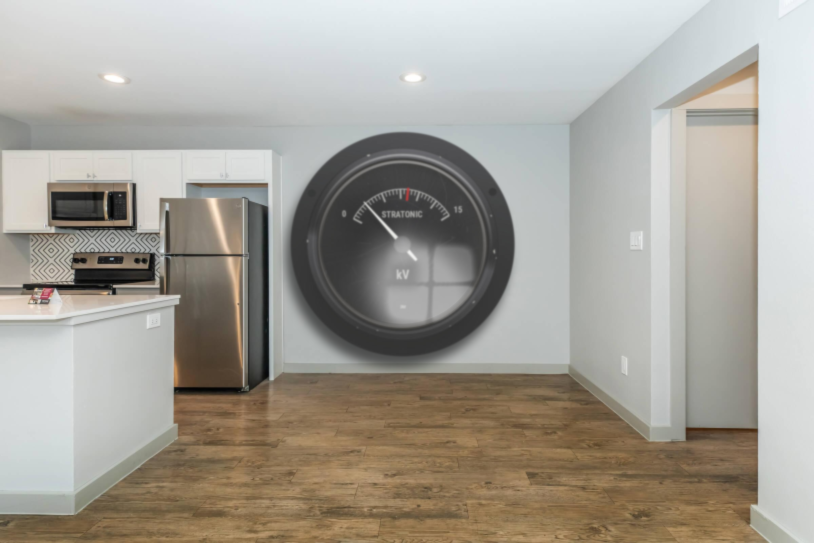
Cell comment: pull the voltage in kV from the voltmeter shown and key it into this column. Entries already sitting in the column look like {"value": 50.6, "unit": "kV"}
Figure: {"value": 2.5, "unit": "kV"}
